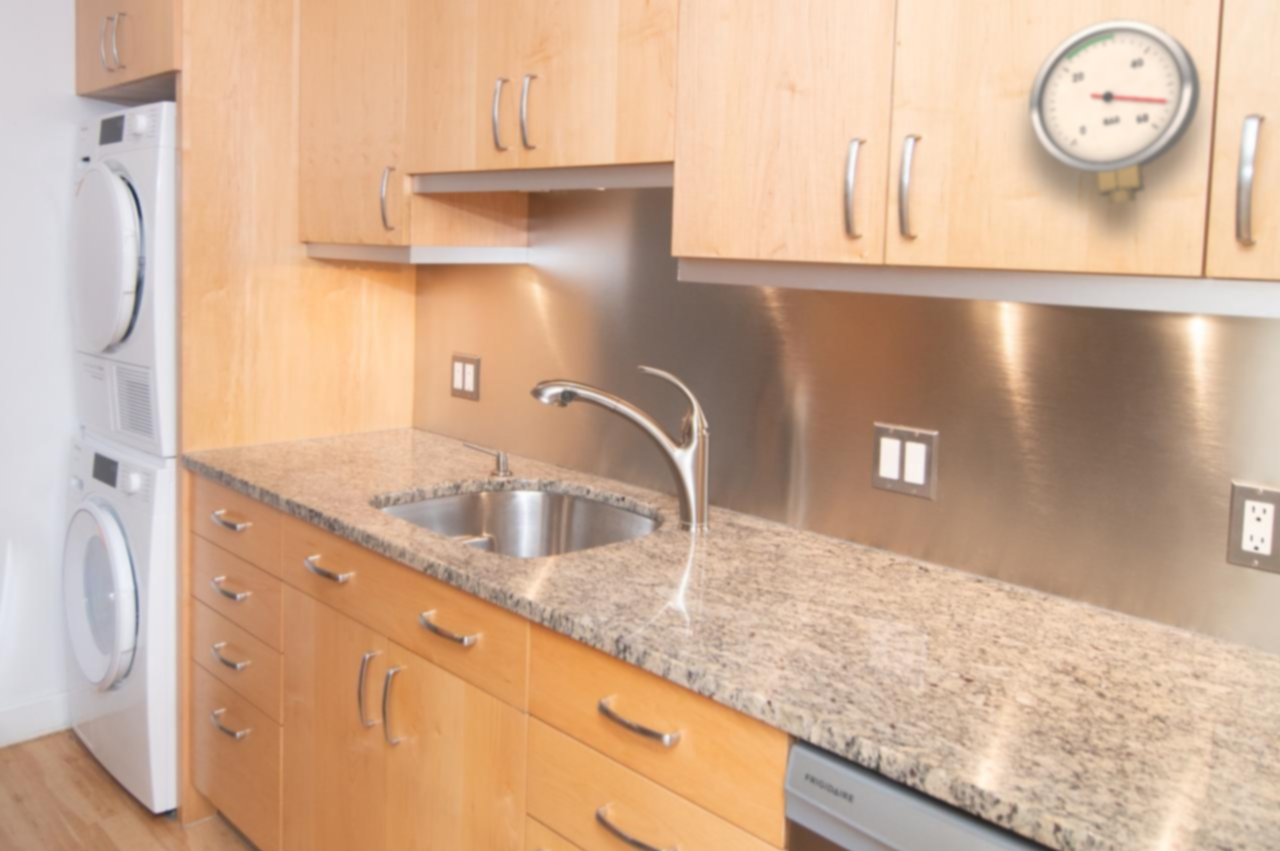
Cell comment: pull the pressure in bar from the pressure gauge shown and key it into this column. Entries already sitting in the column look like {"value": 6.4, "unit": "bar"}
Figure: {"value": 54, "unit": "bar"}
